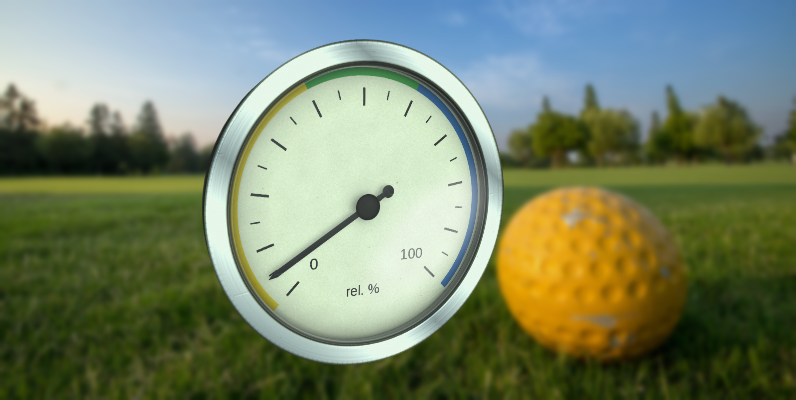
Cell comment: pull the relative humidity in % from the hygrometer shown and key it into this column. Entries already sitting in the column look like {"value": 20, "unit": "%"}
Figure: {"value": 5, "unit": "%"}
